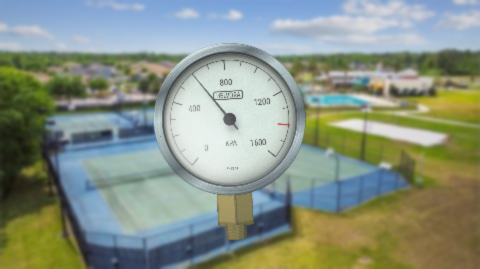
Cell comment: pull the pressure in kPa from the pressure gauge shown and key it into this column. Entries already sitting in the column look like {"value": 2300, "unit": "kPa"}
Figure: {"value": 600, "unit": "kPa"}
